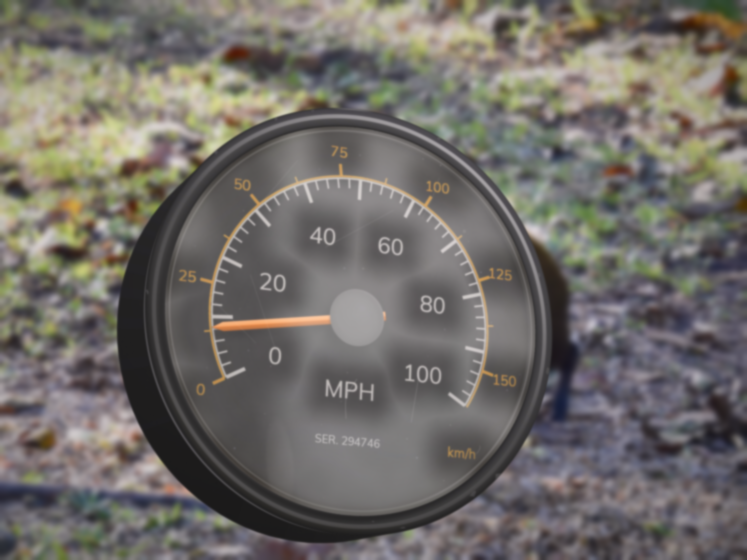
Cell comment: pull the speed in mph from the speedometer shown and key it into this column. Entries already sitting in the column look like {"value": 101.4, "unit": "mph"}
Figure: {"value": 8, "unit": "mph"}
